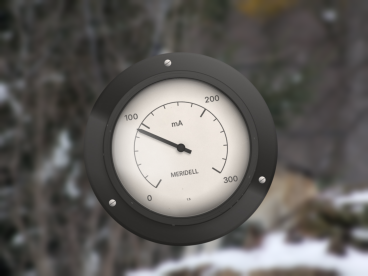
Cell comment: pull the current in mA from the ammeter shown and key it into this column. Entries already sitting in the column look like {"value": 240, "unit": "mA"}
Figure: {"value": 90, "unit": "mA"}
